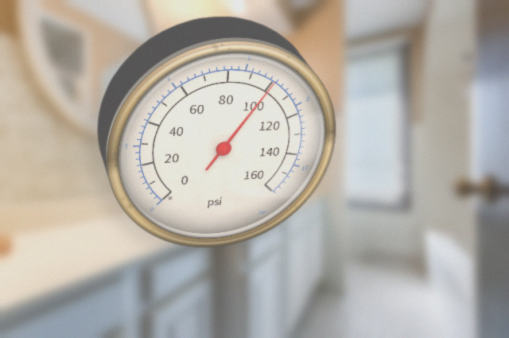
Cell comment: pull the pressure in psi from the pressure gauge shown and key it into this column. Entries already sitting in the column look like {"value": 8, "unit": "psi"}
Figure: {"value": 100, "unit": "psi"}
